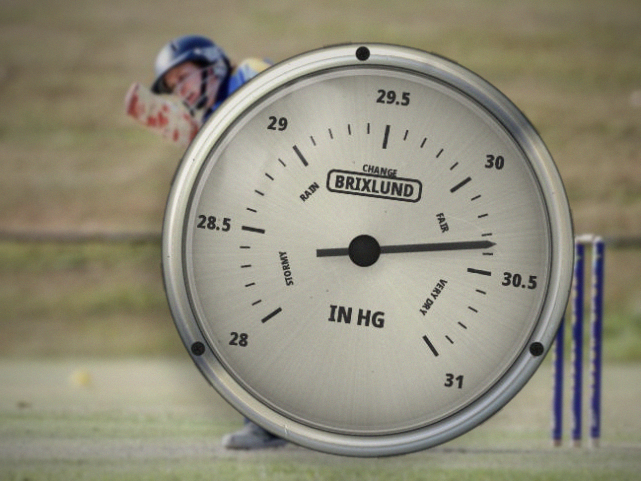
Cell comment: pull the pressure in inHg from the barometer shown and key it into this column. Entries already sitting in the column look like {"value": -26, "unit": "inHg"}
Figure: {"value": 30.35, "unit": "inHg"}
